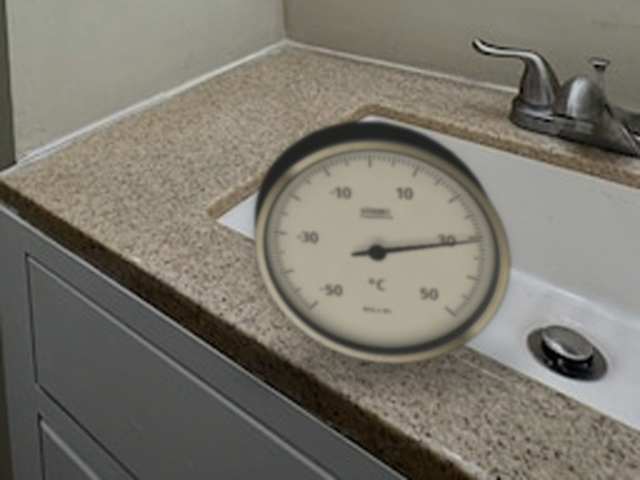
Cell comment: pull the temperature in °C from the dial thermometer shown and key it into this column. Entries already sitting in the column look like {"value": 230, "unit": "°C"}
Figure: {"value": 30, "unit": "°C"}
